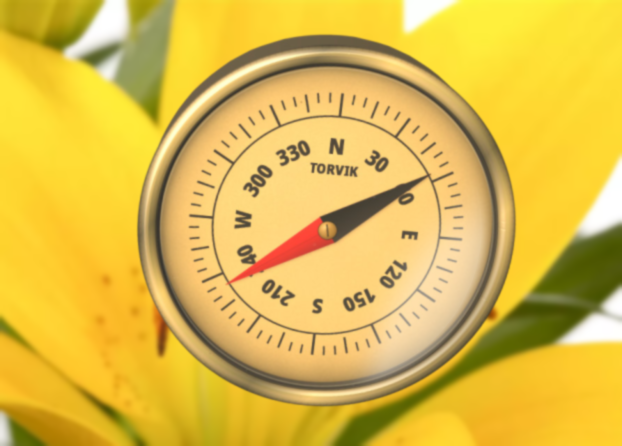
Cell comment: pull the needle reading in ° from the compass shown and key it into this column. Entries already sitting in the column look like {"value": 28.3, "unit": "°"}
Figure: {"value": 235, "unit": "°"}
